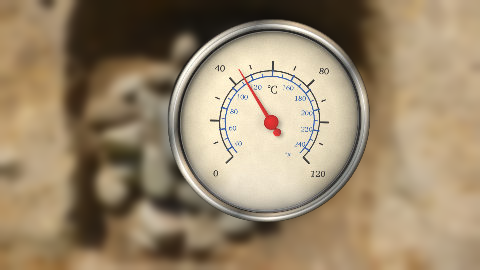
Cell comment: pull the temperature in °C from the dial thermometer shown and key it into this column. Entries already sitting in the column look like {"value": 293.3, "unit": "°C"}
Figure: {"value": 45, "unit": "°C"}
